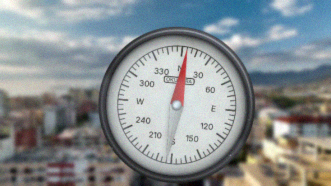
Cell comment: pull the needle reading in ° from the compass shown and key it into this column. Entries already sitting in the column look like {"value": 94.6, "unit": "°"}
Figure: {"value": 5, "unit": "°"}
